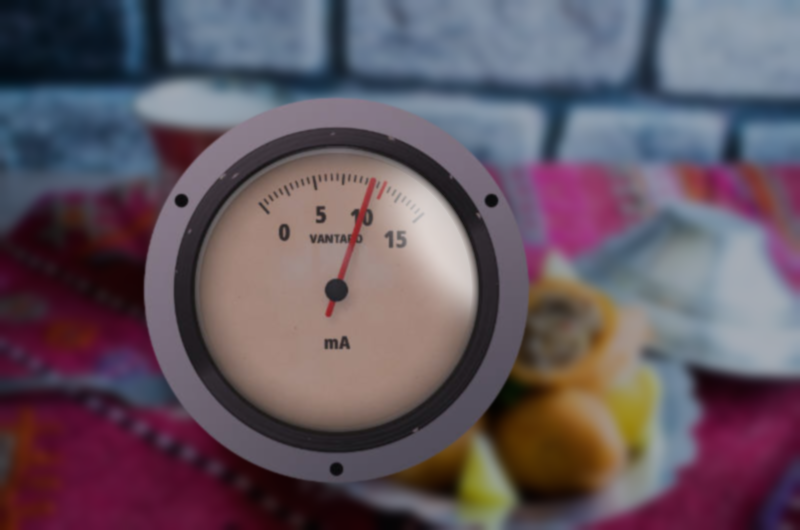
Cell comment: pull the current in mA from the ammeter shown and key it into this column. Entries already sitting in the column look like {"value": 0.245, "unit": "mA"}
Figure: {"value": 10, "unit": "mA"}
